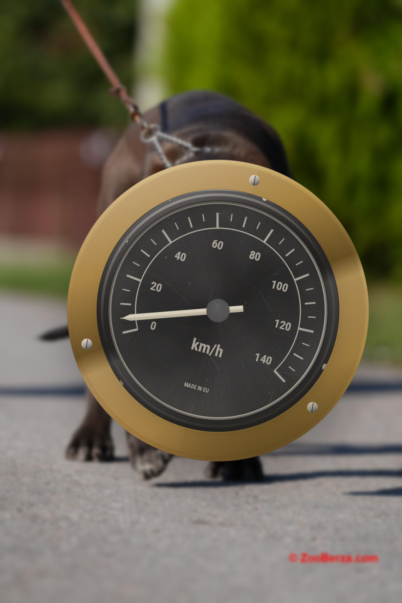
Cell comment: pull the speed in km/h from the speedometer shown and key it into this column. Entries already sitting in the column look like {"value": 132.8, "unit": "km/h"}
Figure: {"value": 5, "unit": "km/h"}
